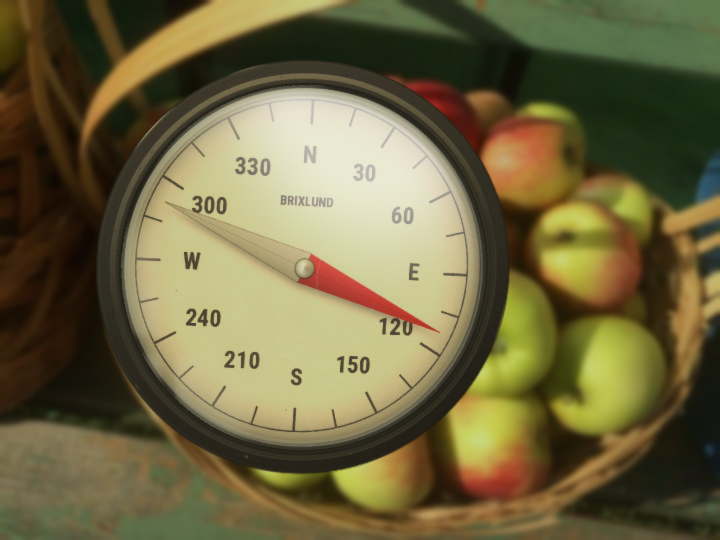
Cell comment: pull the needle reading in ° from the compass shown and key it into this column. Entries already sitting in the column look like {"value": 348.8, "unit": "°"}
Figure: {"value": 112.5, "unit": "°"}
